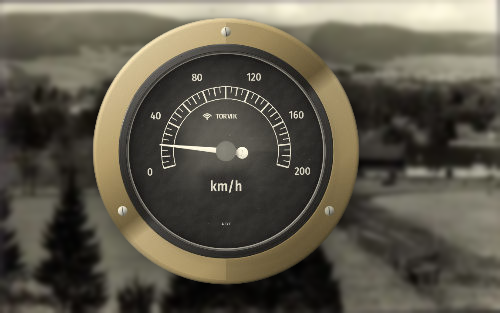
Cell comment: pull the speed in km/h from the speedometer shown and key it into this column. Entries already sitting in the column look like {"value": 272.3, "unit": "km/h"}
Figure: {"value": 20, "unit": "km/h"}
